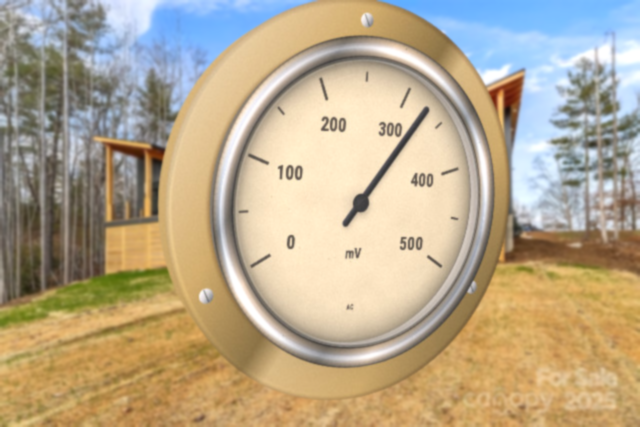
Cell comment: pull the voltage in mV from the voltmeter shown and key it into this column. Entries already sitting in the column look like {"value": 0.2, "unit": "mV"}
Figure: {"value": 325, "unit": "mV"}
